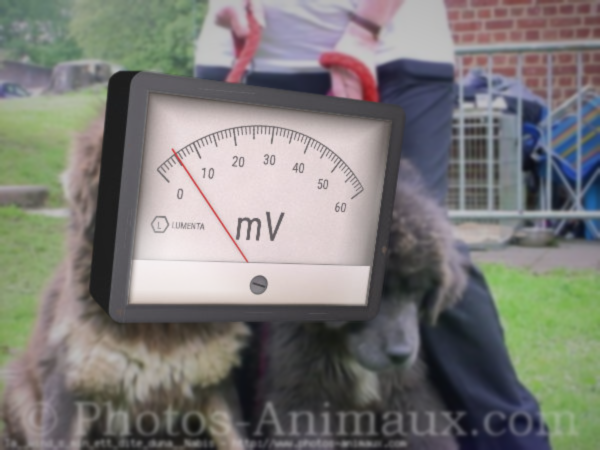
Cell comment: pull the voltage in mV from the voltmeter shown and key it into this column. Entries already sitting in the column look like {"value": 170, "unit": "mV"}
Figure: {"value": 5, "unit": "mV"}
